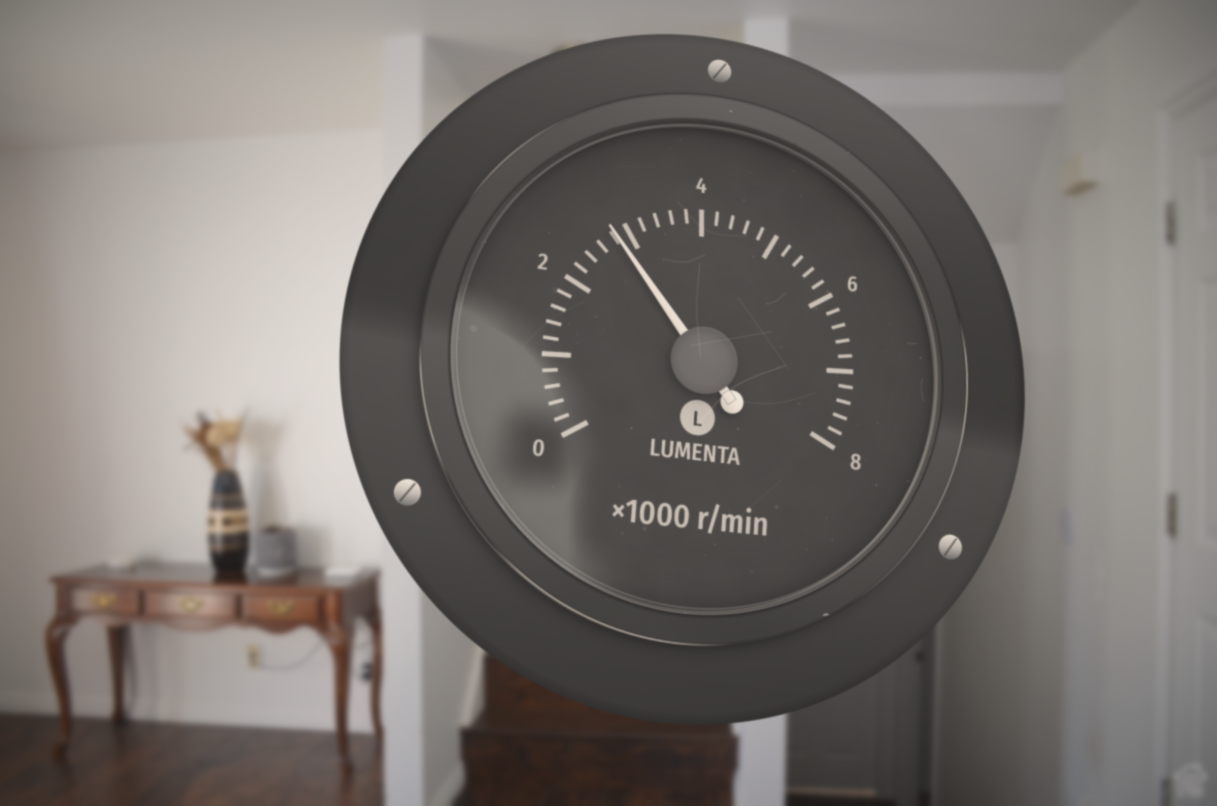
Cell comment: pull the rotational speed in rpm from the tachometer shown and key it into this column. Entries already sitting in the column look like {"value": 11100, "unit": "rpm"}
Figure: {"value": 2800, "unit": "rpm"}
